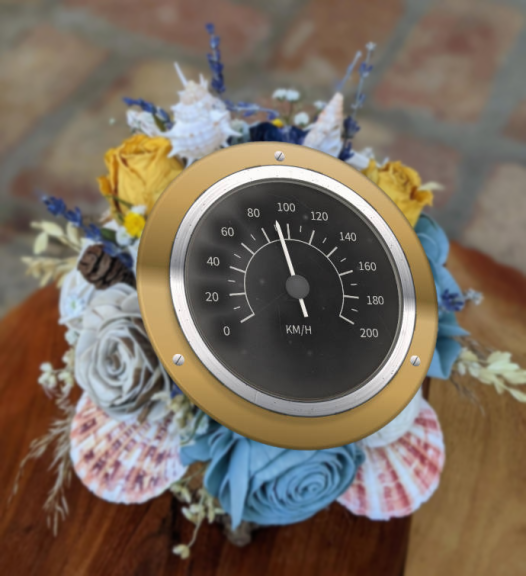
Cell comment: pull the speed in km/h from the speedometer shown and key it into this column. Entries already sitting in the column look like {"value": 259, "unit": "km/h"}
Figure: {"value": 90, "unit": "km/h"}
